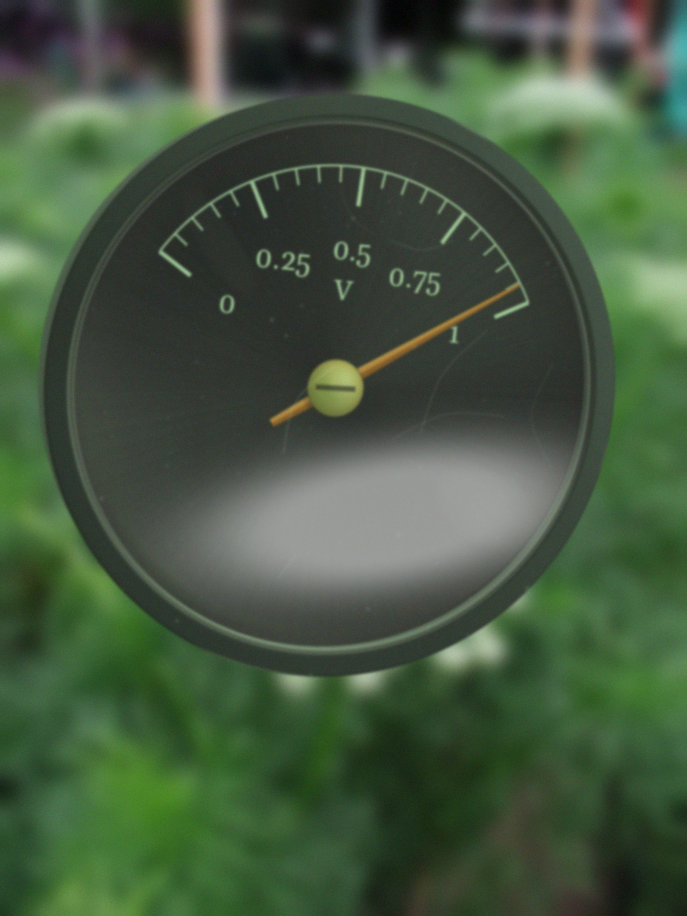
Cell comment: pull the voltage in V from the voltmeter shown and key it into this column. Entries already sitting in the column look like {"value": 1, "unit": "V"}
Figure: {"value": 0.95, "unit": "V"}
